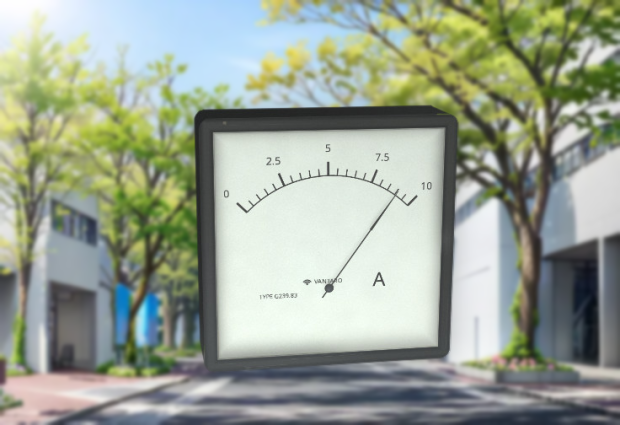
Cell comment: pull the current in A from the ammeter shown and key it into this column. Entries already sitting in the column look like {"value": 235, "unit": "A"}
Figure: {"value": 9, "unit": "A"}
